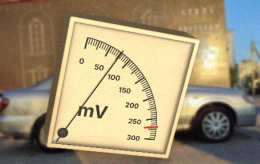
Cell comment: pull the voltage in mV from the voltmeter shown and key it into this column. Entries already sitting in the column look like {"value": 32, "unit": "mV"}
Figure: {"value": 75, "unit": "mV"}
